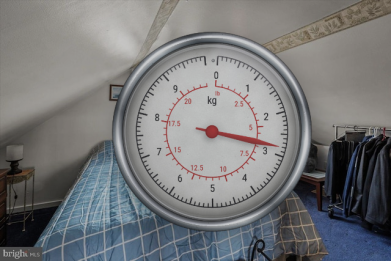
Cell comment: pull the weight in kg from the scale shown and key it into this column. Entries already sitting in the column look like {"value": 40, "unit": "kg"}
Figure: {"value": 2.8, "unit": "kg"}
